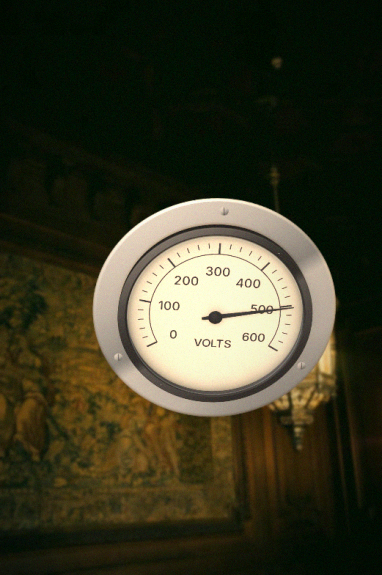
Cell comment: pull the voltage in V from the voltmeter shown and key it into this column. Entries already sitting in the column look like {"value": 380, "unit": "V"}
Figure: {"value": 500, "unit": "V"}
